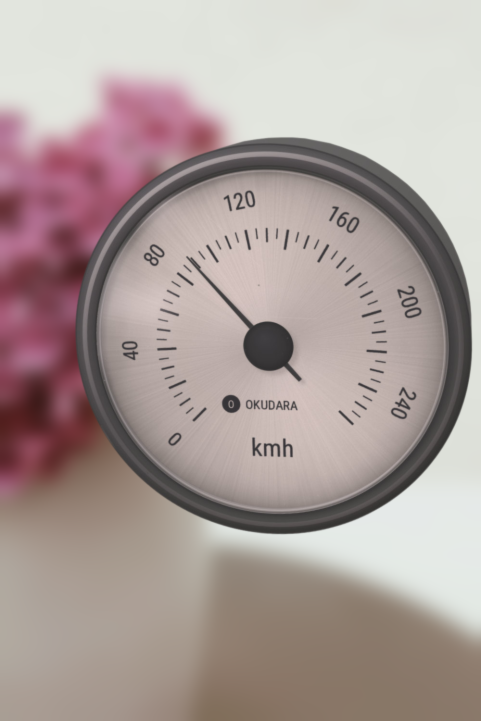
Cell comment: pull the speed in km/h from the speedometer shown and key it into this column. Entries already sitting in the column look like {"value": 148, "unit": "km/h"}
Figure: {"value": 90, "unit": "km/h"}
